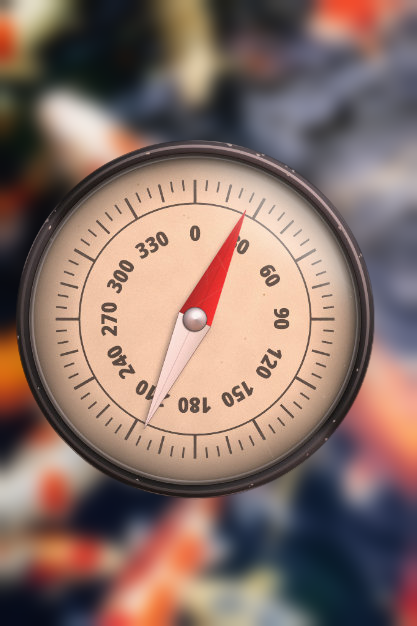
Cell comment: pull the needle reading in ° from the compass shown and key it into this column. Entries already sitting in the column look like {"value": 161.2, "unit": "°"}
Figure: {"value": 25, "unit": "°"}
